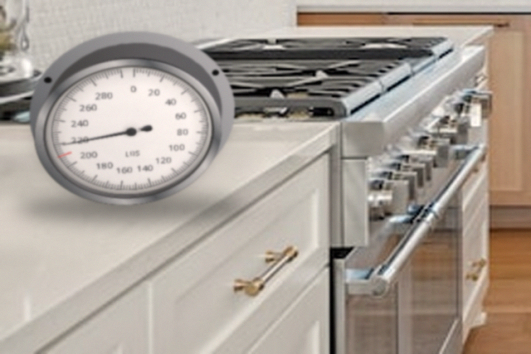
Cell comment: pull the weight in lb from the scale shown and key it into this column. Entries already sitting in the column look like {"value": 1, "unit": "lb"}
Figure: {"value": 220, "unit": "lb"}
